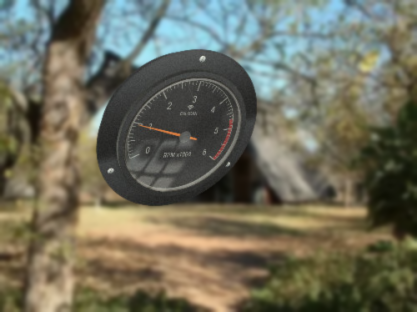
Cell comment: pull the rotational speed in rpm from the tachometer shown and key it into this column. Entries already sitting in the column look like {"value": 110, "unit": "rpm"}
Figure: {"value": 1000, "unit": "rpm"}
